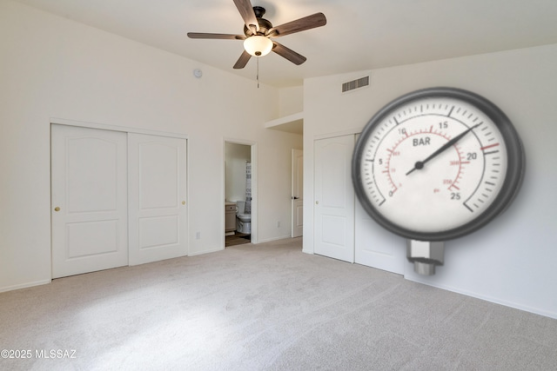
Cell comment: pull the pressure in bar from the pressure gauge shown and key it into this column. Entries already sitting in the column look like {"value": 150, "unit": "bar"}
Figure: {"value": 17.5, "unit": "bar"}
